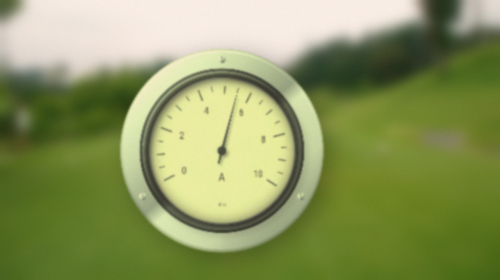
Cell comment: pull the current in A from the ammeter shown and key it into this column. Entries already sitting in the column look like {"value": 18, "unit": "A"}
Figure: {"value": 5.5, "unit": "A"}
